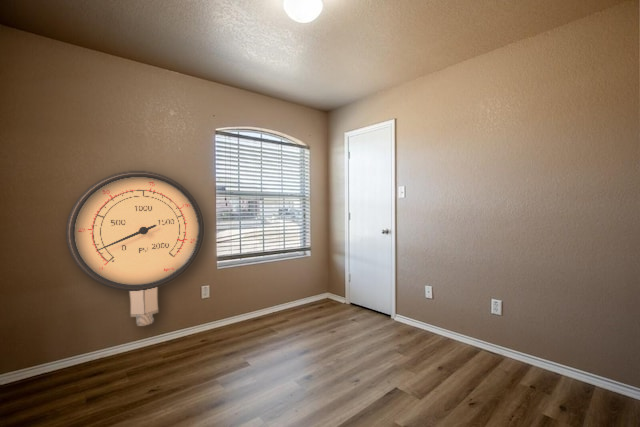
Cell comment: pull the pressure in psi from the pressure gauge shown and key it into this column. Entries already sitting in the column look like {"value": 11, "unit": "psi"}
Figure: {"value": 150, "unit": "psi"}
